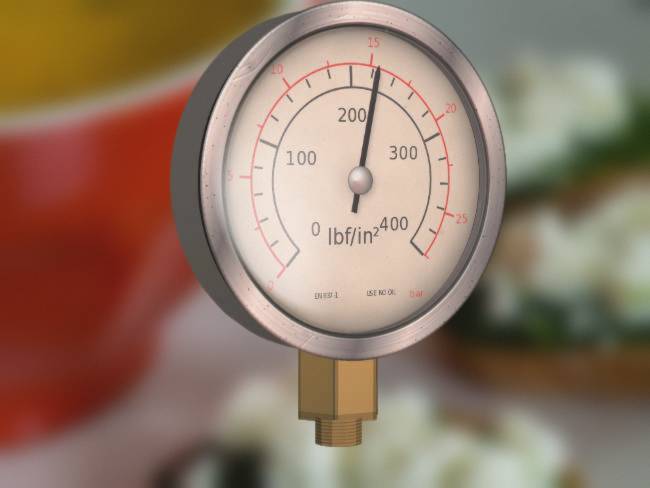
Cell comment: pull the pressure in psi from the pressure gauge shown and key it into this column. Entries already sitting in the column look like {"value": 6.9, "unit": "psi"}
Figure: {"value": 220, "unit": "psi"}
